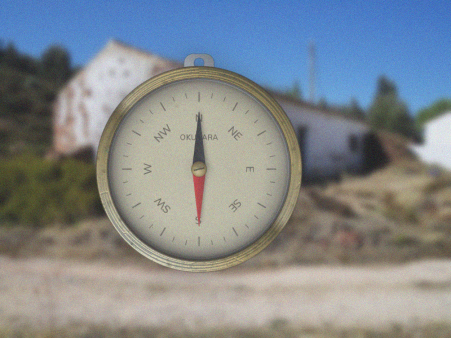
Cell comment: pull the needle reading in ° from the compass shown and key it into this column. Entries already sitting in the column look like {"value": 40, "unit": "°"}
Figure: {"value": 180, "unit": "°"}
